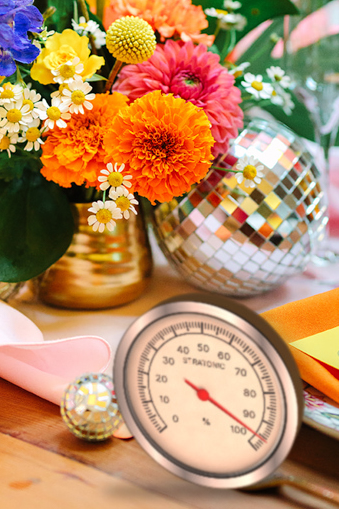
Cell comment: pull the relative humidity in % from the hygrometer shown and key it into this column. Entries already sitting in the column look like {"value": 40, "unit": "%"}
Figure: {"value": 95, "unit": "%"}
